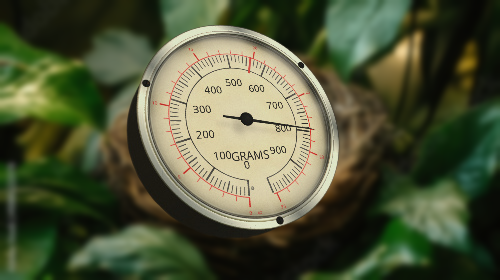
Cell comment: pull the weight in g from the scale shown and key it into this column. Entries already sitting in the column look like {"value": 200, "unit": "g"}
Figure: {"value": 800, "unit": "g"}
